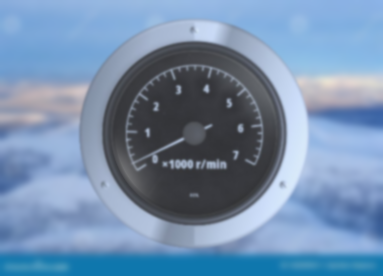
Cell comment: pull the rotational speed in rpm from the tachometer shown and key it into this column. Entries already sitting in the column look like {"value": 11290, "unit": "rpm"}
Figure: {"value": 200, "unit": "rpm"}
